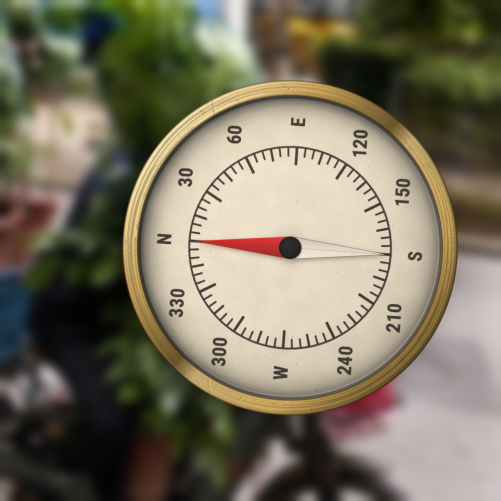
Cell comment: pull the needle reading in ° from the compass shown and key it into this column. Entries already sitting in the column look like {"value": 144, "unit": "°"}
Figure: {"value": 0, "unit": "°"}
